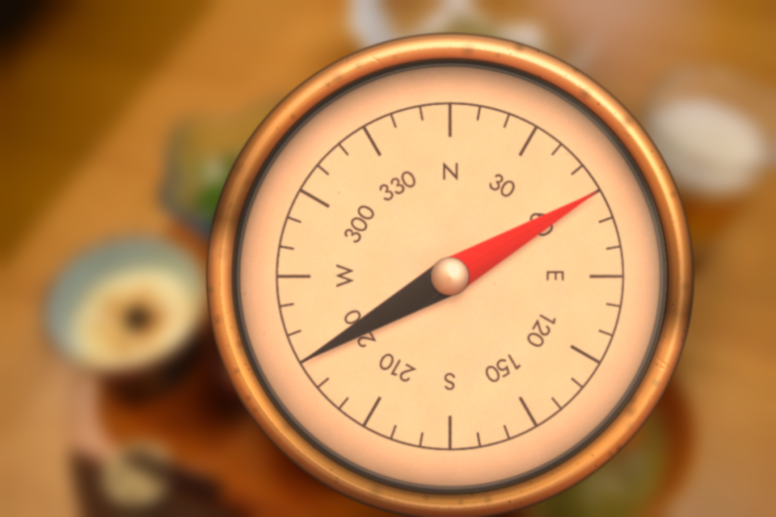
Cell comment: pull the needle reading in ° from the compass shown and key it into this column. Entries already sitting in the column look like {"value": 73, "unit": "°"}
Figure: {"value": 60, "unit": "°"}
